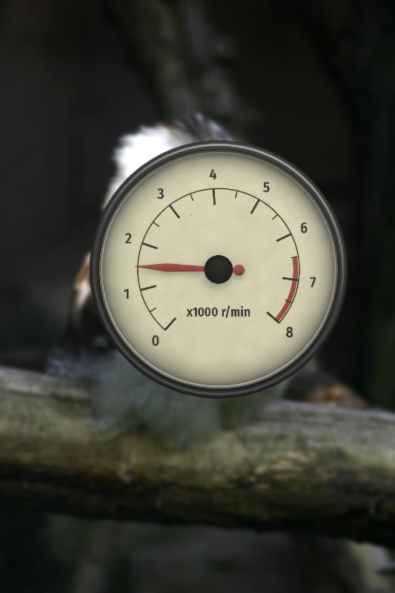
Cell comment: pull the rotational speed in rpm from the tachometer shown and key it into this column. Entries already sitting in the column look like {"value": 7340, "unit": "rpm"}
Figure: {"value": 1500, "unit": "rpm"}
